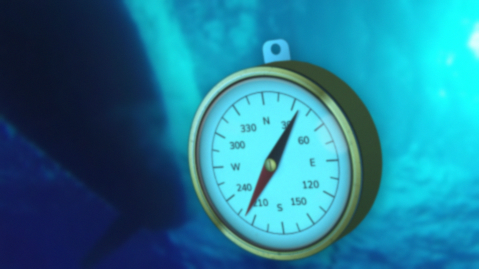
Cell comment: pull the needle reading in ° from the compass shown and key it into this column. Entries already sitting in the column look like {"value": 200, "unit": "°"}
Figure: {"value": 217.5, "unit": "°"}
